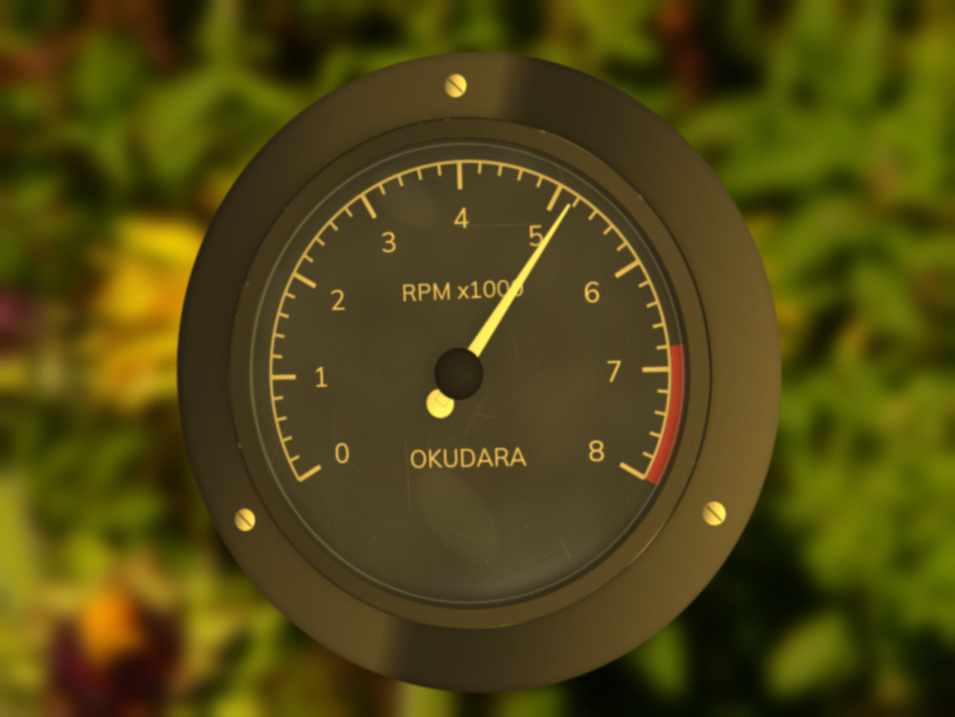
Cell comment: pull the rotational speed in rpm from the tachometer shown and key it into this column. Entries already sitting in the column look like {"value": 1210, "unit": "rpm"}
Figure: {"value": 5200, "unit": "rpm"}
